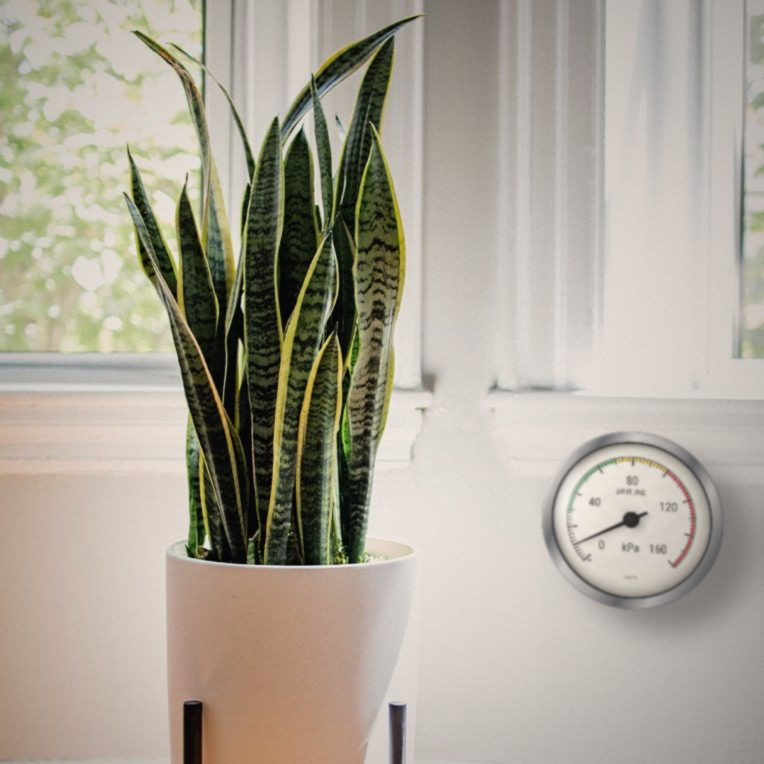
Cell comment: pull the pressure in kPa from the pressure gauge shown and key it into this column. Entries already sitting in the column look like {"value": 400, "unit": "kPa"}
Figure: {"value": 10, "unit": "kPa"}
